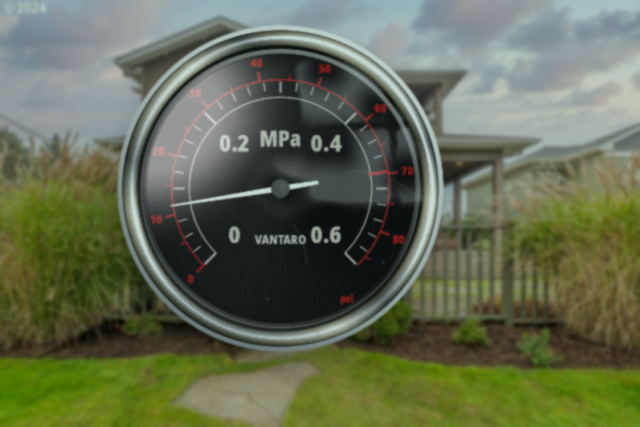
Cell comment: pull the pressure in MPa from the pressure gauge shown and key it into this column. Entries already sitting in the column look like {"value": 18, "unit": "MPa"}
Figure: {"value": 0.08, "unit": "MPa"}
